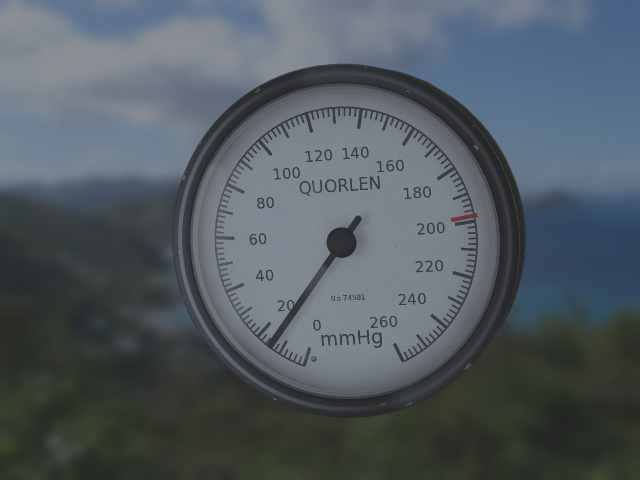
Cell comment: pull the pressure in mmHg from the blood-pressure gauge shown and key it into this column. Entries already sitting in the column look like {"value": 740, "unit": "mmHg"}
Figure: {"value": 14, "unit": "mmHg"}
